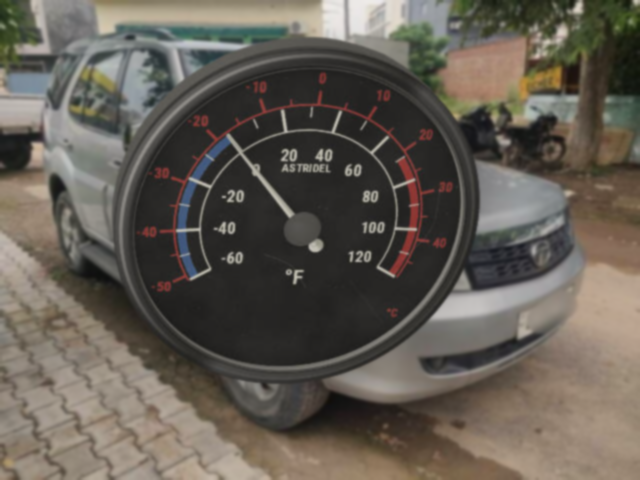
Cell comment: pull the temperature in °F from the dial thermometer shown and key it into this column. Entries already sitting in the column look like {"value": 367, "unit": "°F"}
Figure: {"value": 0, "unit": "°F"}
